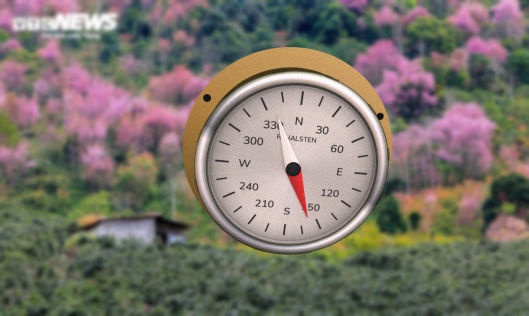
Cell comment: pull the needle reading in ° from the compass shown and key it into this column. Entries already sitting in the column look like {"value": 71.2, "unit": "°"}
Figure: {"value": 157.5, "unit": "°"}
